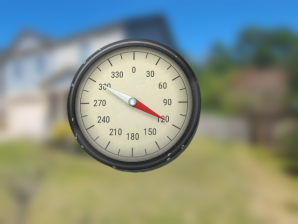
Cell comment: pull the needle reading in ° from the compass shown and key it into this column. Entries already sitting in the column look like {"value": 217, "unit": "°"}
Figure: {"value": 120, "unit": "°"}
